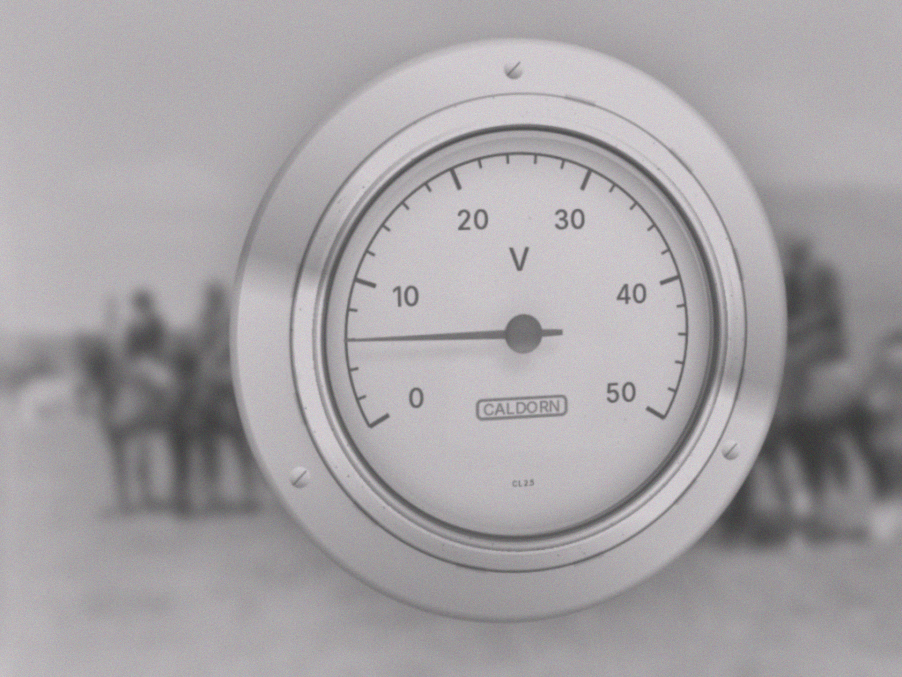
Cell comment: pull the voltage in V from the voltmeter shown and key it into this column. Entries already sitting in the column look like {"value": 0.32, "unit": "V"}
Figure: {"value": 6, "unit": "V"}
